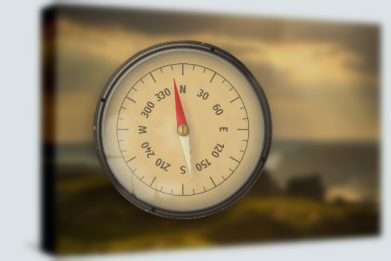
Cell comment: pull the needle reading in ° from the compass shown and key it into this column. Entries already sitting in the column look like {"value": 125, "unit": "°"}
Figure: {"value": 350, "unit": "°"}
